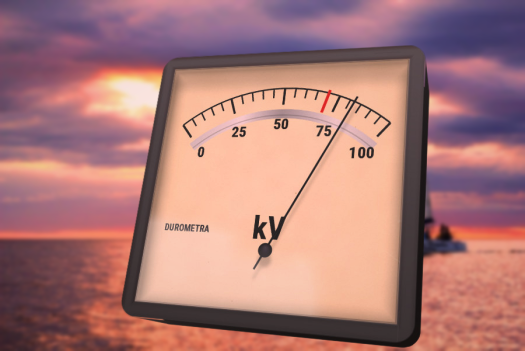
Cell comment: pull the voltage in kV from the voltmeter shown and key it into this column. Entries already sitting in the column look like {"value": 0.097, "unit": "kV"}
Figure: {"value": 82.5, "unit": "kV"}
